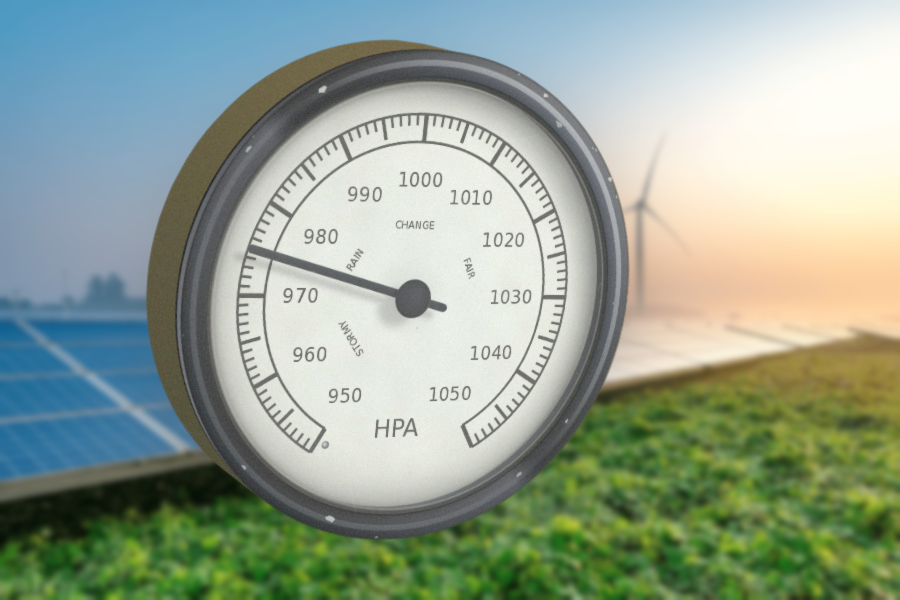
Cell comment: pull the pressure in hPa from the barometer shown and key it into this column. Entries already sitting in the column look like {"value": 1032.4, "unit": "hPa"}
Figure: {"value": 975, "unit": "hPa"}
